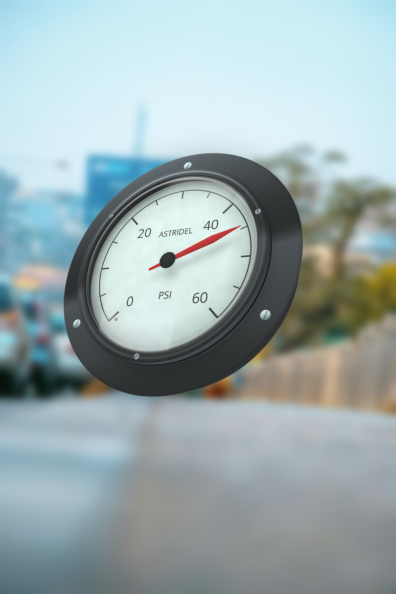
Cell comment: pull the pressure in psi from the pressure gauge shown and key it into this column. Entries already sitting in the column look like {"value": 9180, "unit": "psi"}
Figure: {"value": 45, "unit": "psi"}
